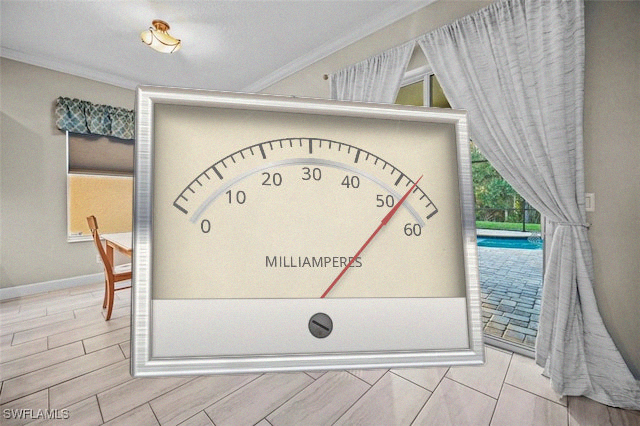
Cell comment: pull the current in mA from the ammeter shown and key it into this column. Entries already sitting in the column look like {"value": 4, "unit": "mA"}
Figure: {"value": 53, "unit": "mA"}
